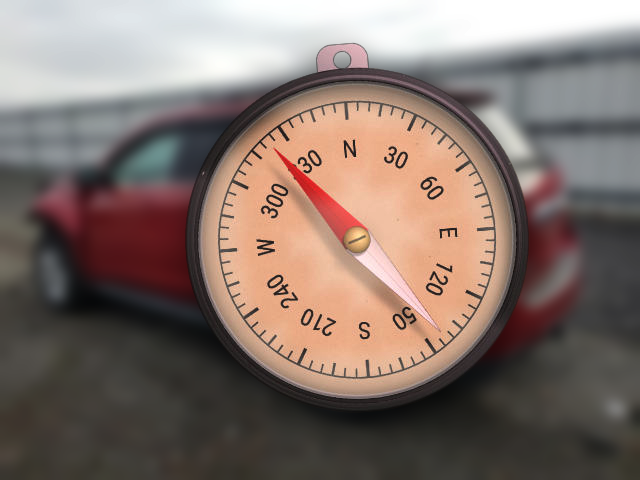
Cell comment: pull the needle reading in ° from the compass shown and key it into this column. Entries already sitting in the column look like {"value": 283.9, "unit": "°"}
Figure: {"value": 322.5, "unit": "°"}
